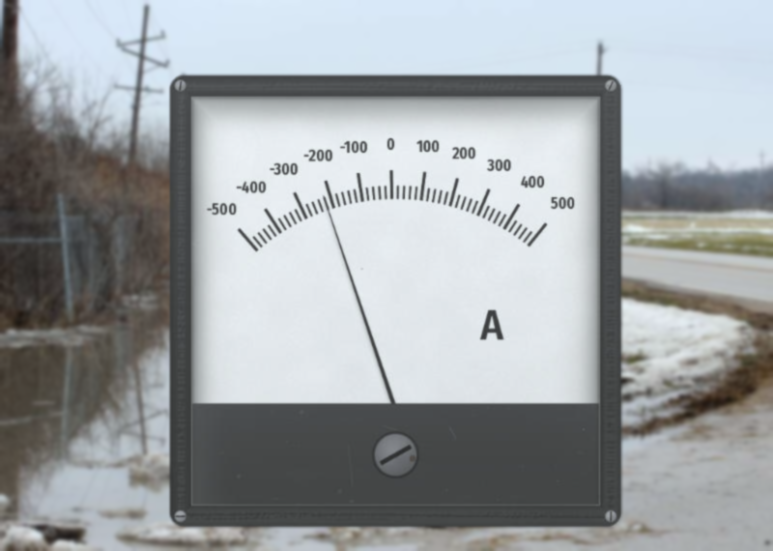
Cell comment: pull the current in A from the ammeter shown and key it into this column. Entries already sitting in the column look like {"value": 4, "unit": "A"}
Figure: {"value": -220, "unit": "A"}
